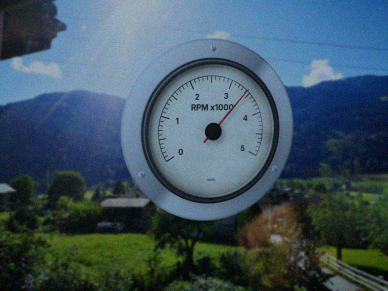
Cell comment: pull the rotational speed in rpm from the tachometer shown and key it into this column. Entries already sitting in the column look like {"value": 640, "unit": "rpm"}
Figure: {"value": 3400, "unit": "rpm"}
